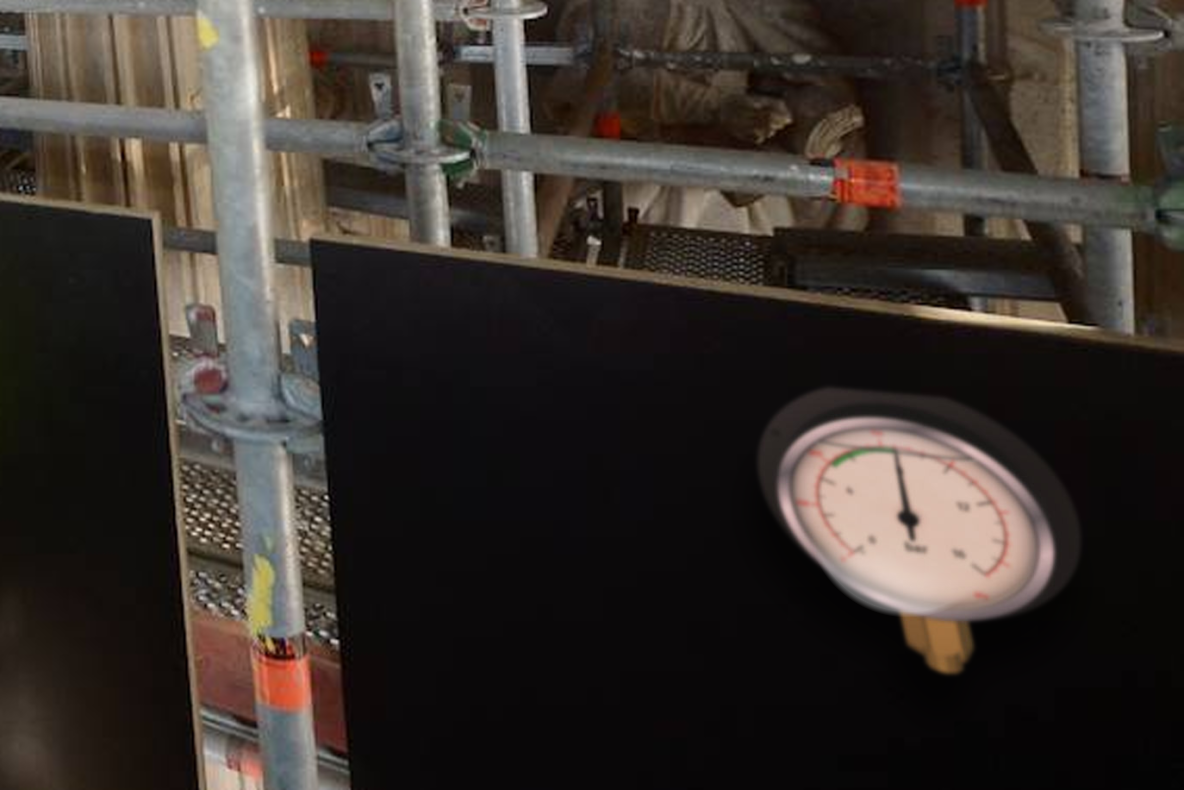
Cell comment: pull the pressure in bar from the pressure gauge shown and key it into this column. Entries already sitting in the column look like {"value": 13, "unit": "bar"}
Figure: {"value": 8, "unit": "bar"}
